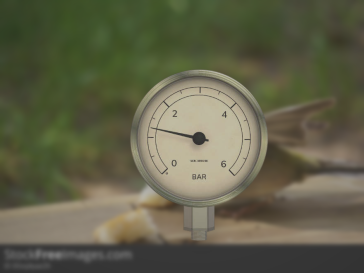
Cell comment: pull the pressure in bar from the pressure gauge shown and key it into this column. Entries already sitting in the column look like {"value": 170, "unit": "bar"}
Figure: {"value": 1.25, "unit": "bar"}
